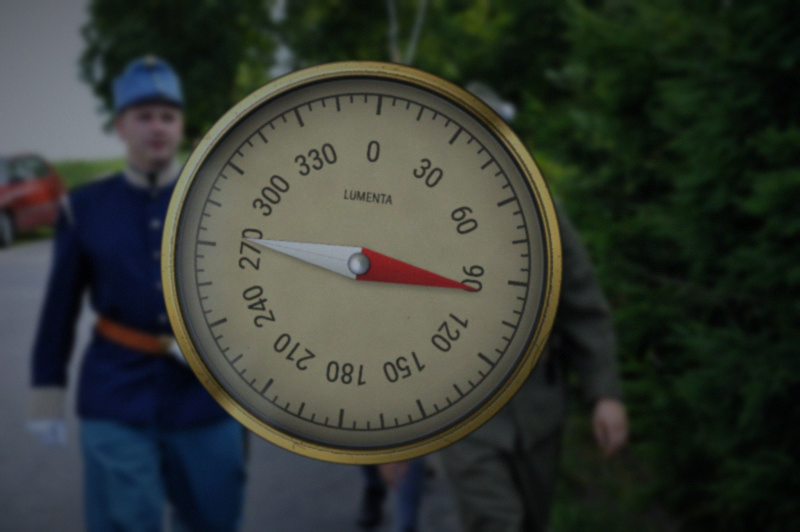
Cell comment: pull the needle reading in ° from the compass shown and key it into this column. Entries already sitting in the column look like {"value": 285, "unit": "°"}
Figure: {"value": 95, "unit": "°"}
